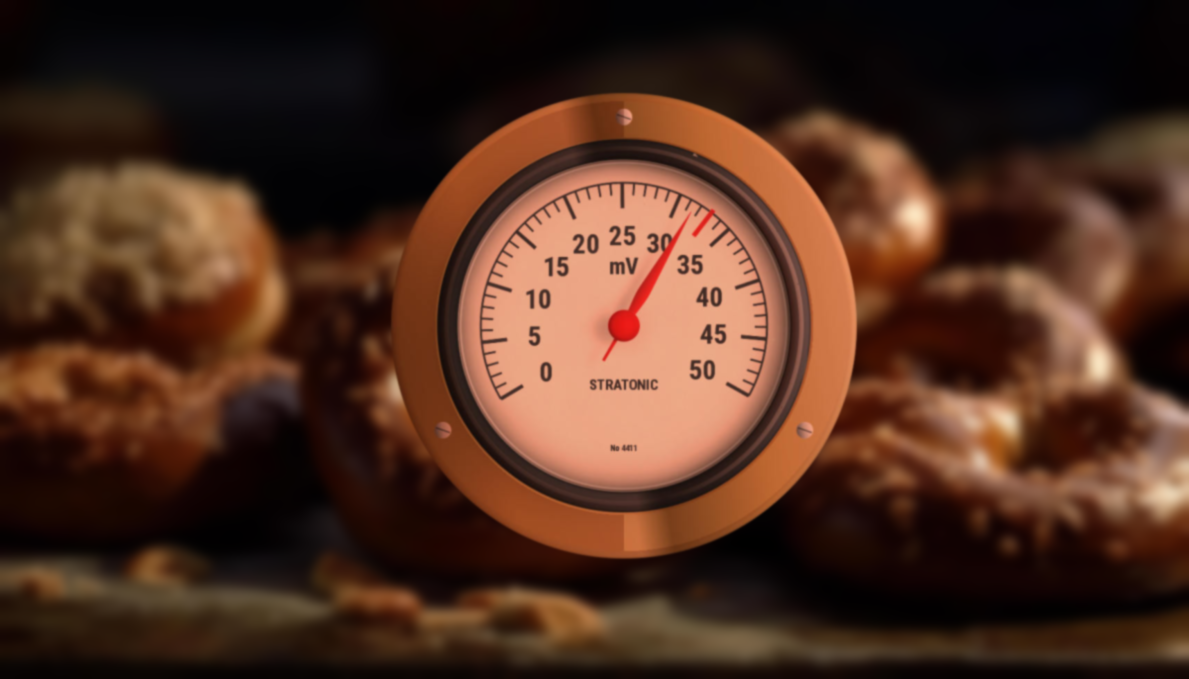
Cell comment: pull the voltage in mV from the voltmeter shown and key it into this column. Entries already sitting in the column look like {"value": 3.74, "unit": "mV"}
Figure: {"value": 31.5, "unit": "mV"}
